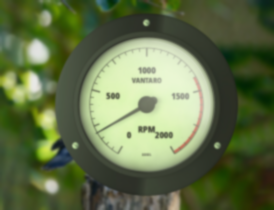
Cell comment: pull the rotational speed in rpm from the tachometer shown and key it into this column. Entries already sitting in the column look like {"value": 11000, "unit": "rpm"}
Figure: {"value": 200, "unit": "rpm"}
